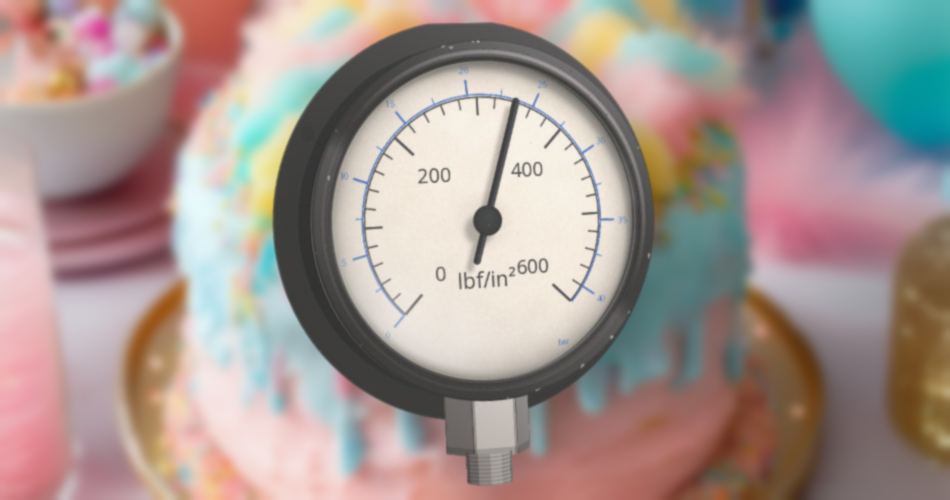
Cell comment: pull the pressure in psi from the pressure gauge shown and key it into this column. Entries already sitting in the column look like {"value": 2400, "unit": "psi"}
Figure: {"value": 340, "unit": "psi"}
